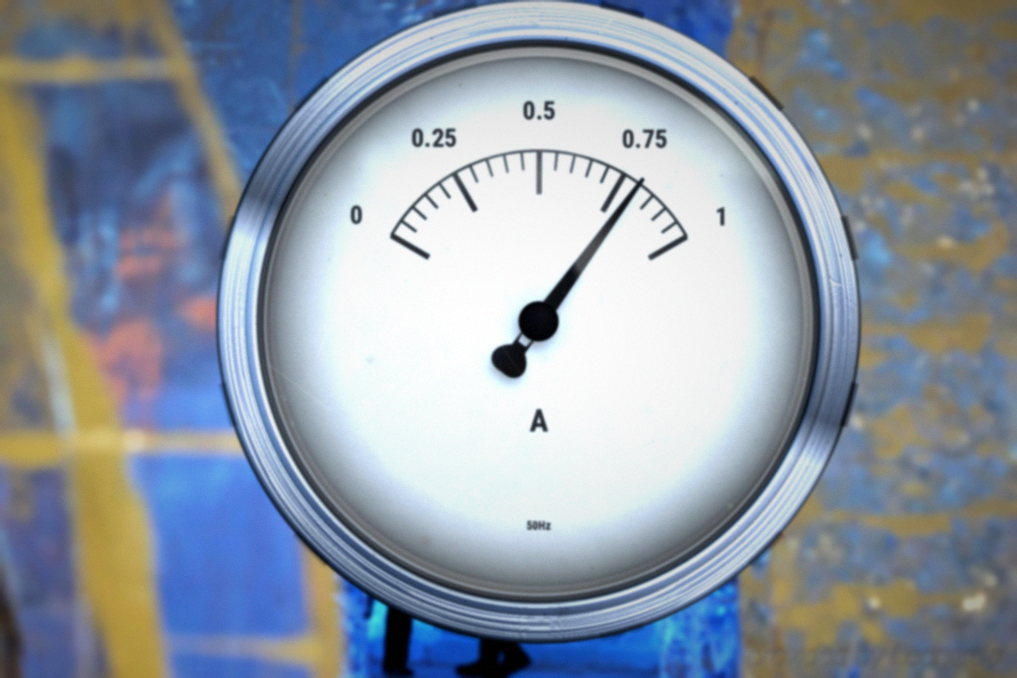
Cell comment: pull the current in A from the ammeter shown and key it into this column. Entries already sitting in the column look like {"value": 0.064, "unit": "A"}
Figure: {"value": 0.8, "unit": "A"}
